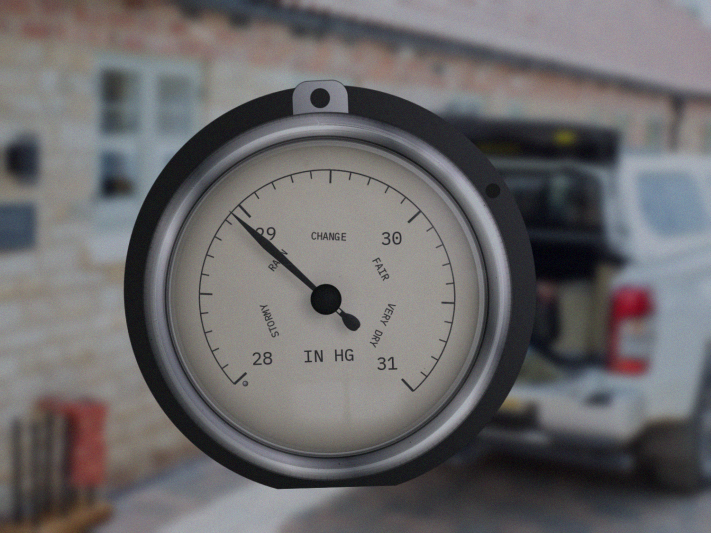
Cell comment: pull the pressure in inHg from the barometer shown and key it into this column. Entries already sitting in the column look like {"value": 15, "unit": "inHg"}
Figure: {"value": 28.95, "unit": "inHg"}
